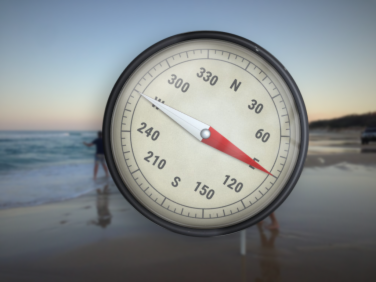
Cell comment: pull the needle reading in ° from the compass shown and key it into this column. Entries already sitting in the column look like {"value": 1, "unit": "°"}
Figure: {"value": 90, "unit": "°"}
